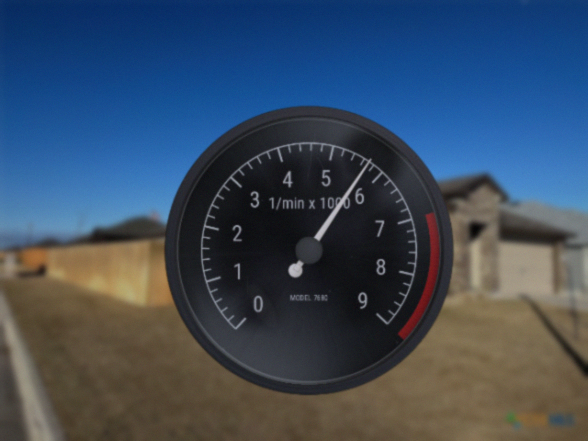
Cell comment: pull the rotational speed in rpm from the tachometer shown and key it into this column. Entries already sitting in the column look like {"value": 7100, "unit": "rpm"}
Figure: {"value": 5700, "unit": "rpm"}
